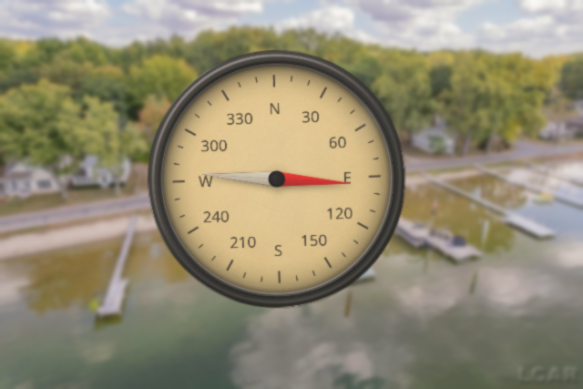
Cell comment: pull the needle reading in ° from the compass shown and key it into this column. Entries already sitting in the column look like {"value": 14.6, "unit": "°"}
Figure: {"value": 95, "unit": "°"}
